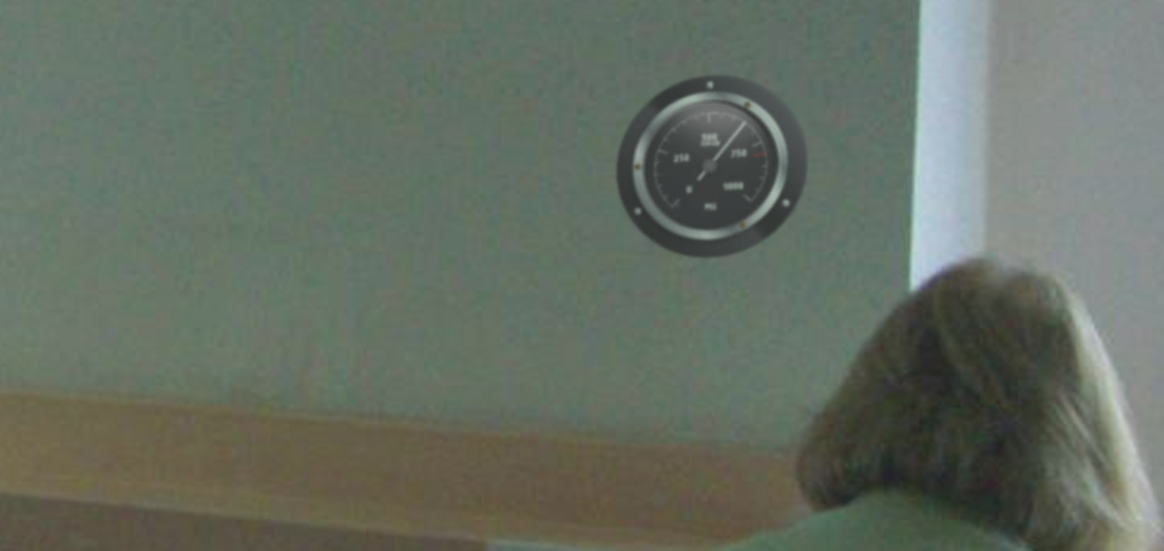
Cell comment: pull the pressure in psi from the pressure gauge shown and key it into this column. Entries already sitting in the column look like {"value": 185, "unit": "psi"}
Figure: {"value": 650, "unit": "psi"}
